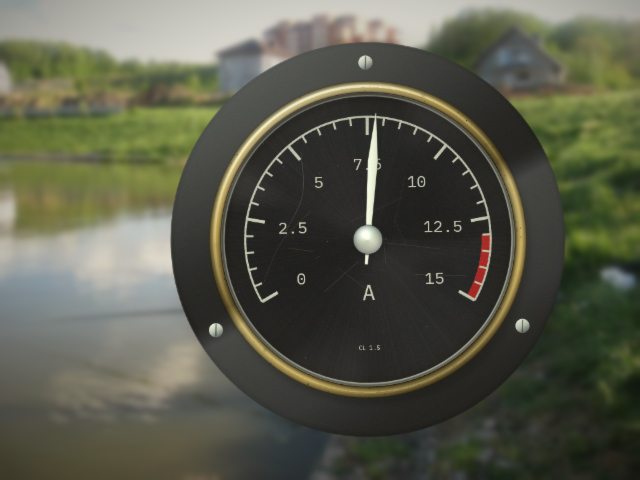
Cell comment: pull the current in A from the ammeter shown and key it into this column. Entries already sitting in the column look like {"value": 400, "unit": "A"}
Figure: {"value": 7.75, "unit": "A"}
